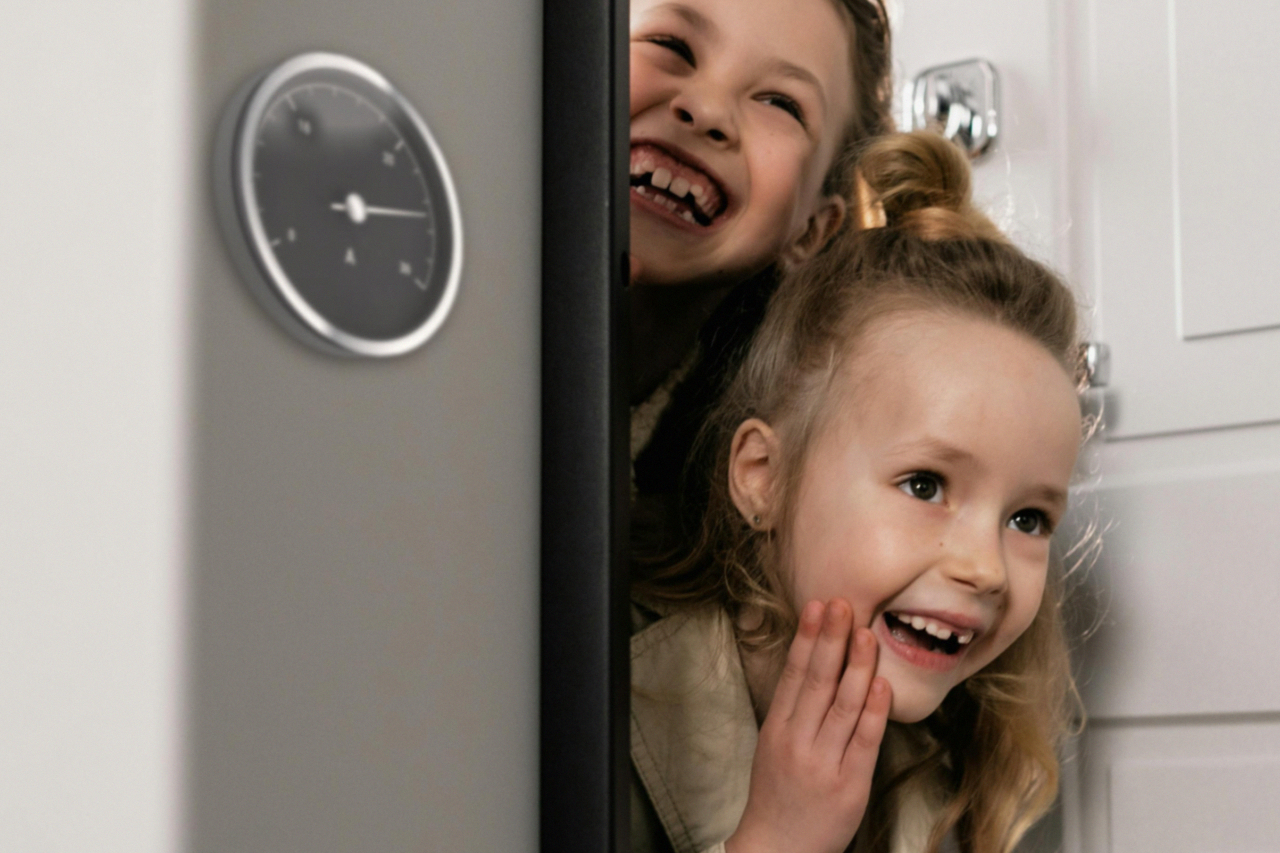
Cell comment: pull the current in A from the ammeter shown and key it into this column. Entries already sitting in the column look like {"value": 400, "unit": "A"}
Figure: {"value": 25, "unit": "A"}
